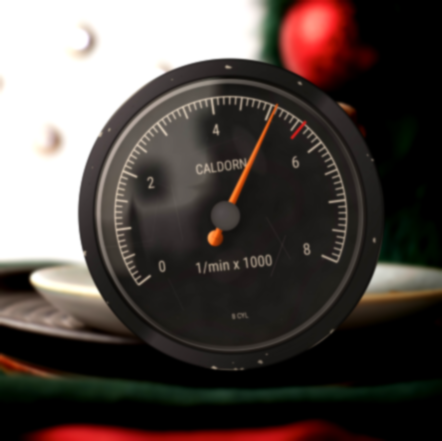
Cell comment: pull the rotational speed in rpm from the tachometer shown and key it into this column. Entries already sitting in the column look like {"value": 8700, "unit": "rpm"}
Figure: {"value": 5100, "unit": "rpm"}
